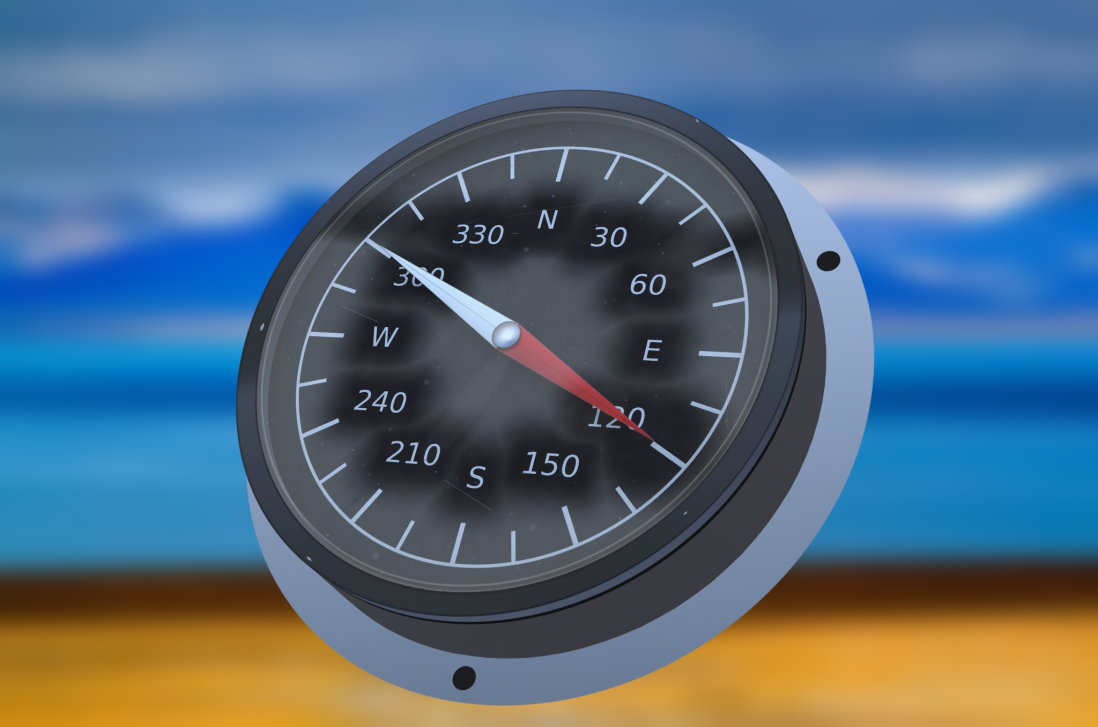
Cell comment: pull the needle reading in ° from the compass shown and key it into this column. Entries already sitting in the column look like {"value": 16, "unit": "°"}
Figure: {"value": 120, "unit": "°"}
